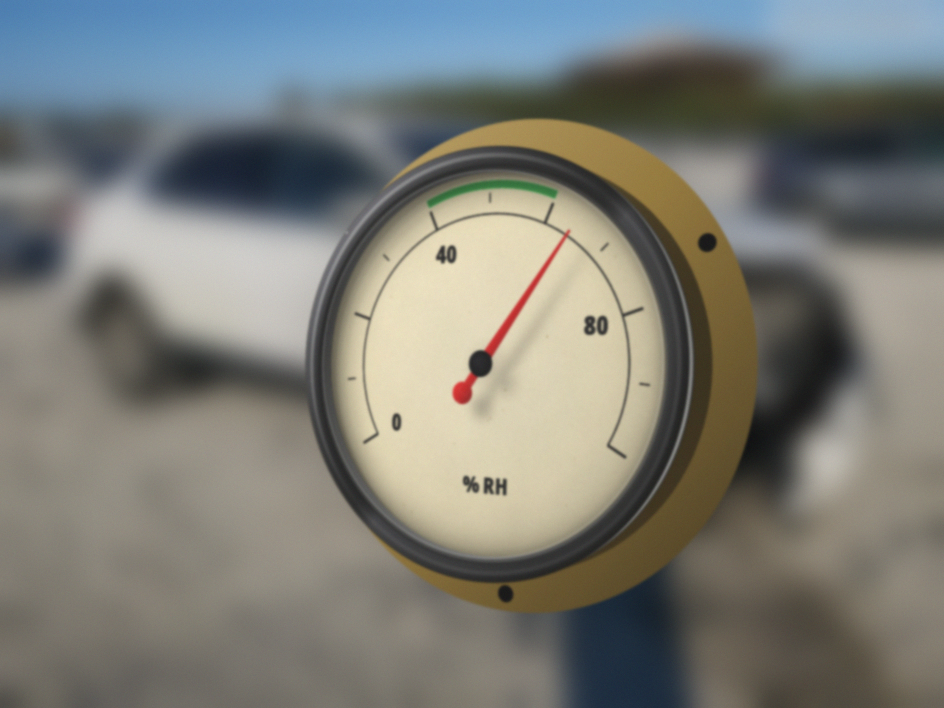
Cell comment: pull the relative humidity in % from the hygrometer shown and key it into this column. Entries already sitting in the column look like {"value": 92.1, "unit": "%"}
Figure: {"value": 65, "unit": "%"}
